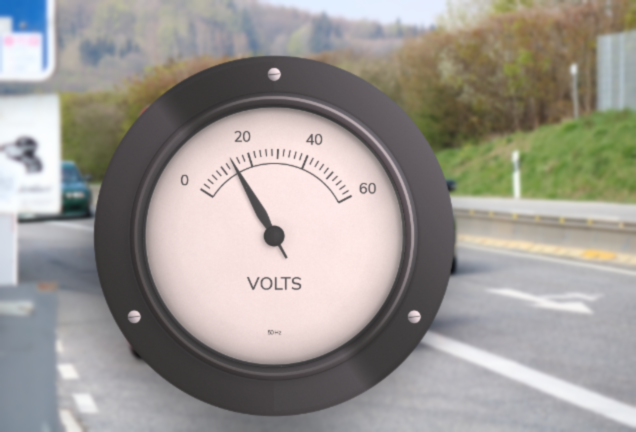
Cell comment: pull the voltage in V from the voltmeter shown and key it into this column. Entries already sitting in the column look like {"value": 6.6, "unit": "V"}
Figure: {"value": 14, "unit": "V"}
